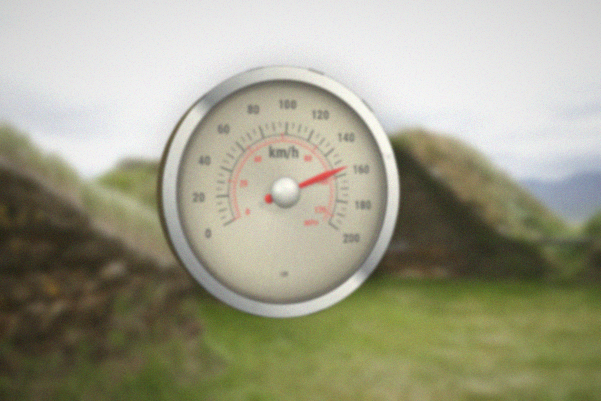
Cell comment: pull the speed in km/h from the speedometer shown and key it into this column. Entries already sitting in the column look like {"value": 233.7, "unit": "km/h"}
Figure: {"value": 155, "unit": "km/h"}
